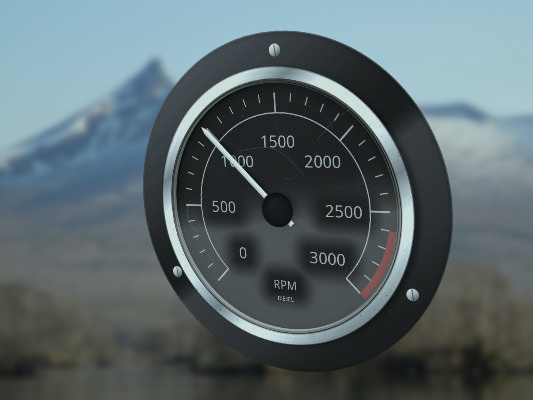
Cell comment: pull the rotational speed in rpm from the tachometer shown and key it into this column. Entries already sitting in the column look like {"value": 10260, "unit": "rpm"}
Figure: {"value": 1000, "unit": "rpm"}
